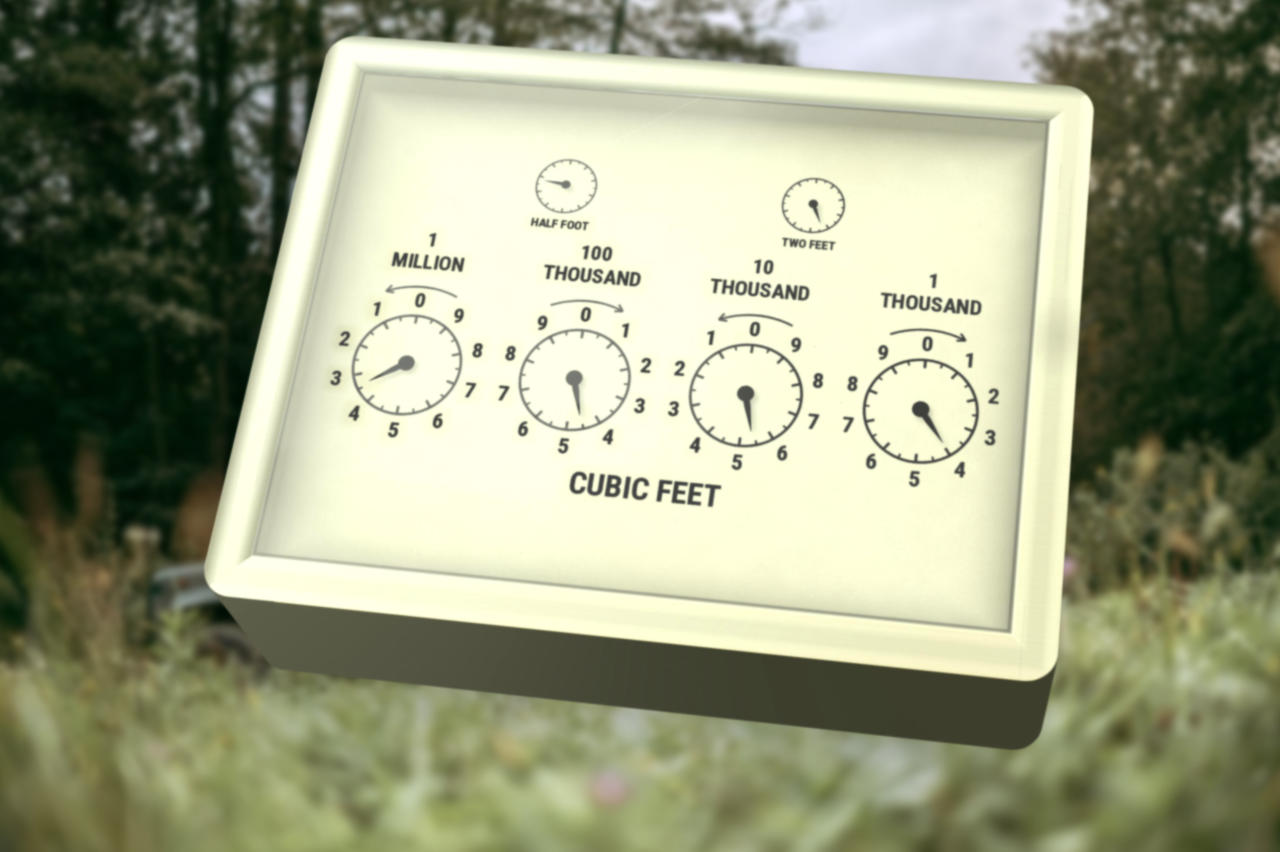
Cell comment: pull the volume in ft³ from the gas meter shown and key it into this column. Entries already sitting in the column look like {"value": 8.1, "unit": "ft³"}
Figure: {"value": 345400, "unit": "ft³"}
